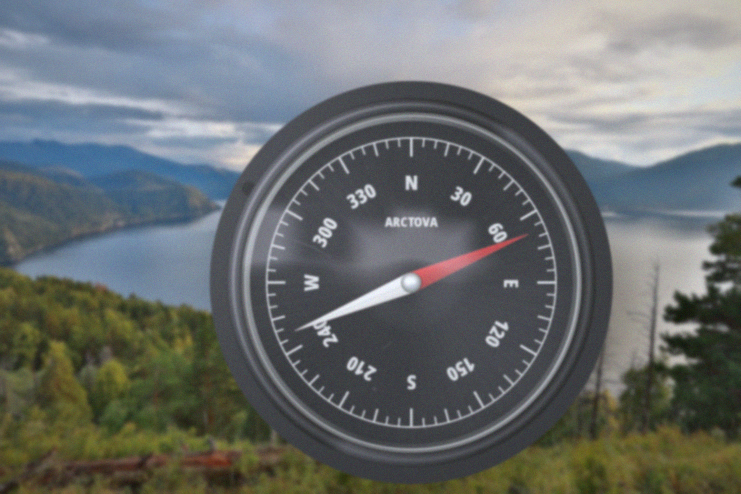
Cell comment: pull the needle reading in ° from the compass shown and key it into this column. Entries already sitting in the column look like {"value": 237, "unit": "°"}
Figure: {"value": 67.5, "unit": "°"}
